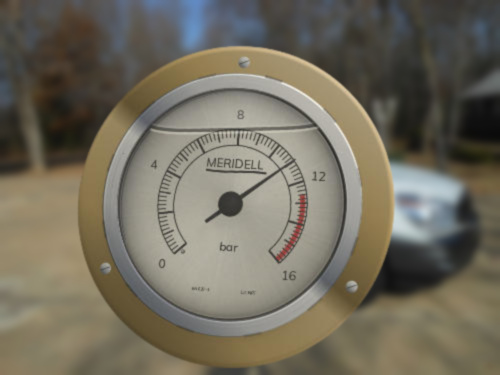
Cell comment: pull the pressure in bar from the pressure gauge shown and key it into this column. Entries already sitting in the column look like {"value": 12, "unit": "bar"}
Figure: {"value": 11, "unit": "bar"}
